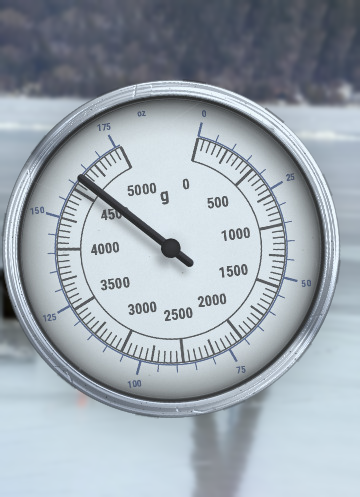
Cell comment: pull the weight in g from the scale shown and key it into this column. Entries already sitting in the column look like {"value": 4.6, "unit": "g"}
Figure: {"value": 4600, "unit": "g"}
